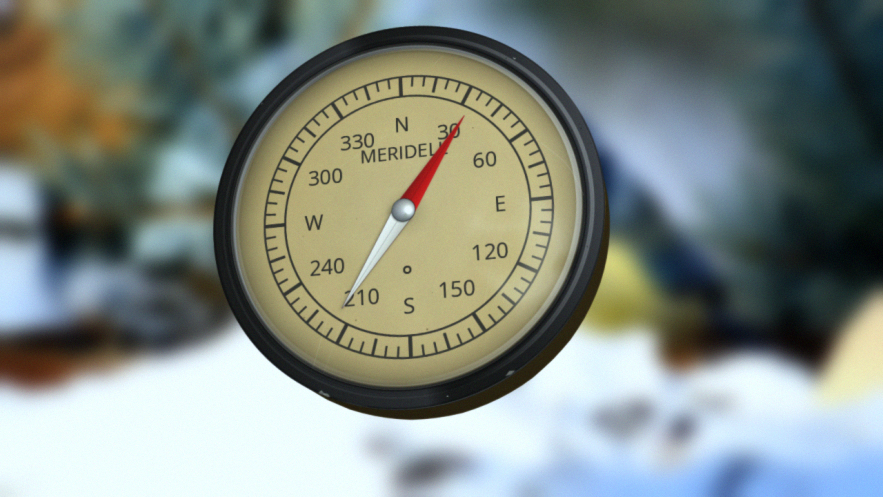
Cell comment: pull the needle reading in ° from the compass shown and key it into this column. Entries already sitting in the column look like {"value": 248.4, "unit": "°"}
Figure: {"value": 35, "unit": "°"}
